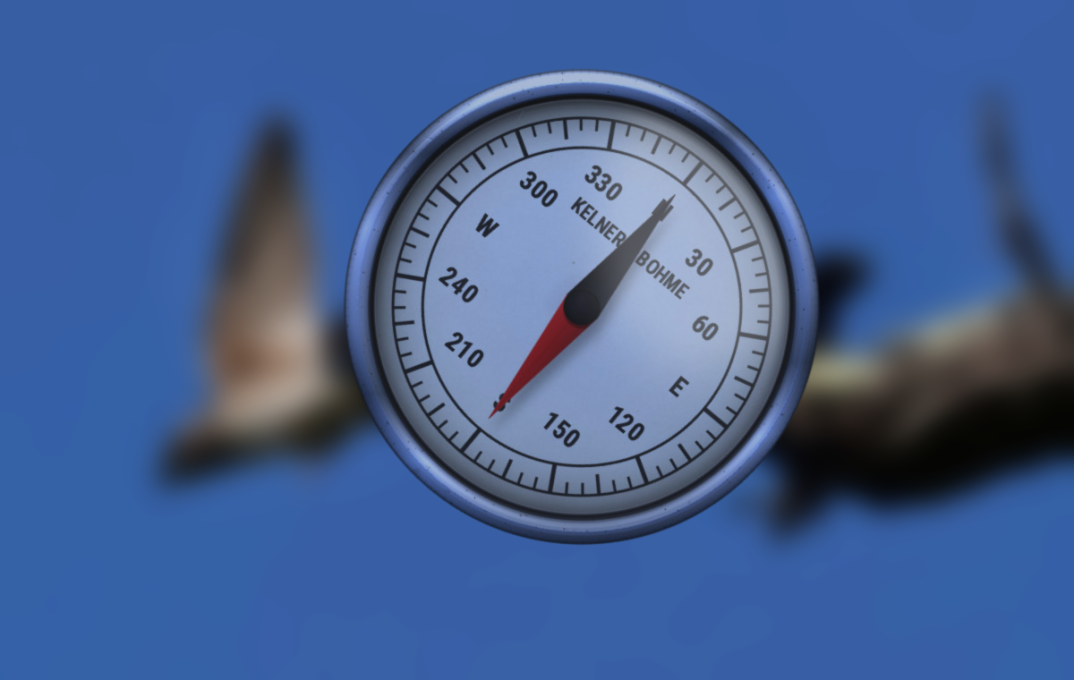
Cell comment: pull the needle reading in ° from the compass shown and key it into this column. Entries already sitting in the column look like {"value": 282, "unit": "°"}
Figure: {"value": 180, "unit": "°"}
